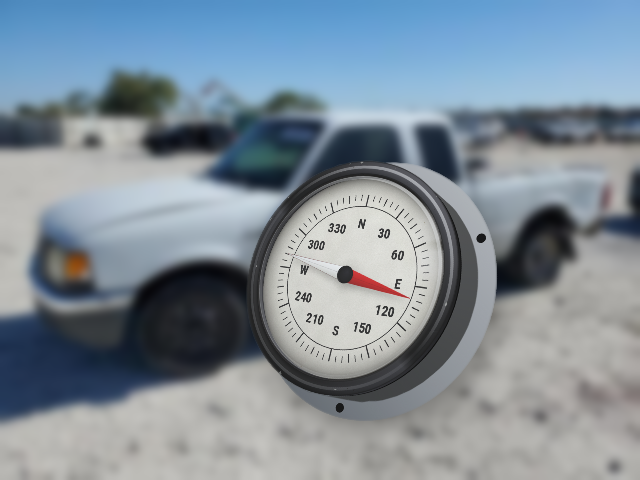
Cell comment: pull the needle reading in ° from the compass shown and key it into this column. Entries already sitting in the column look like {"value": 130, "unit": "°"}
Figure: {"value": 100, "unit": "°"}
